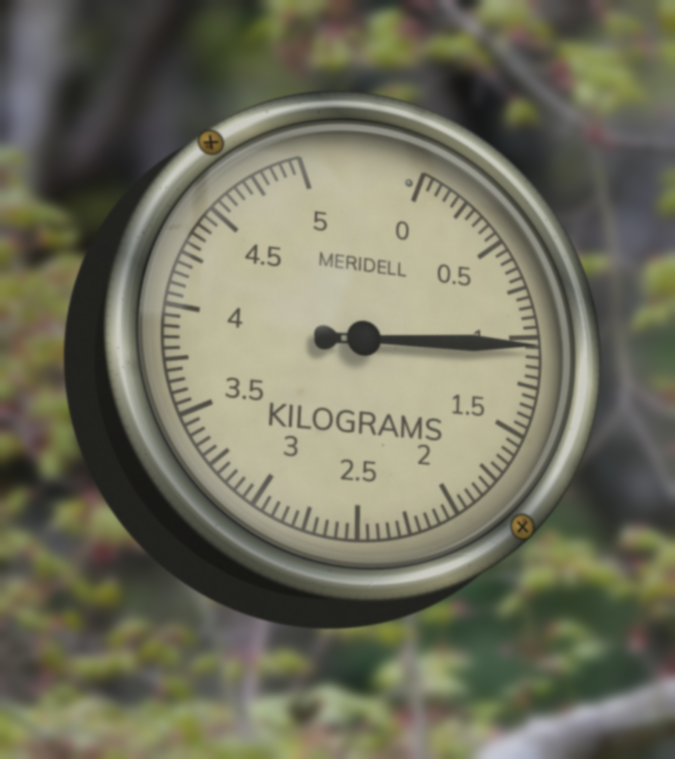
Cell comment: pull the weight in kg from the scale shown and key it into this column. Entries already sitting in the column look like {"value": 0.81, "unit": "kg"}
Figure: {"value": 1.05, "unit": "kg"}
